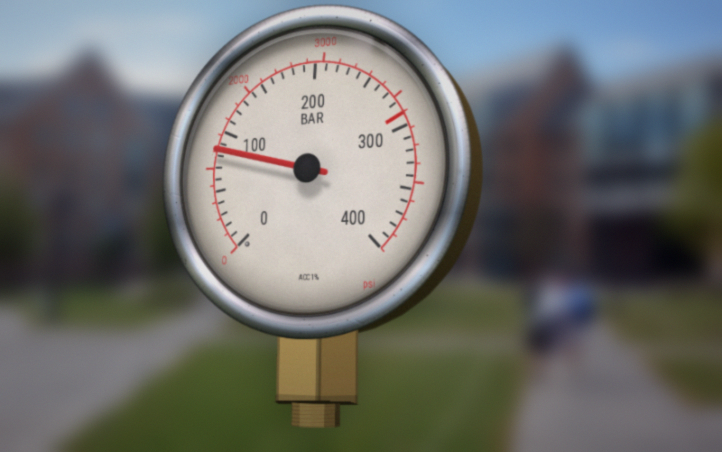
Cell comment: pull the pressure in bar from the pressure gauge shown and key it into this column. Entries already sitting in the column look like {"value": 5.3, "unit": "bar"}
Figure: {"value": 85, "unit": "bar"}
